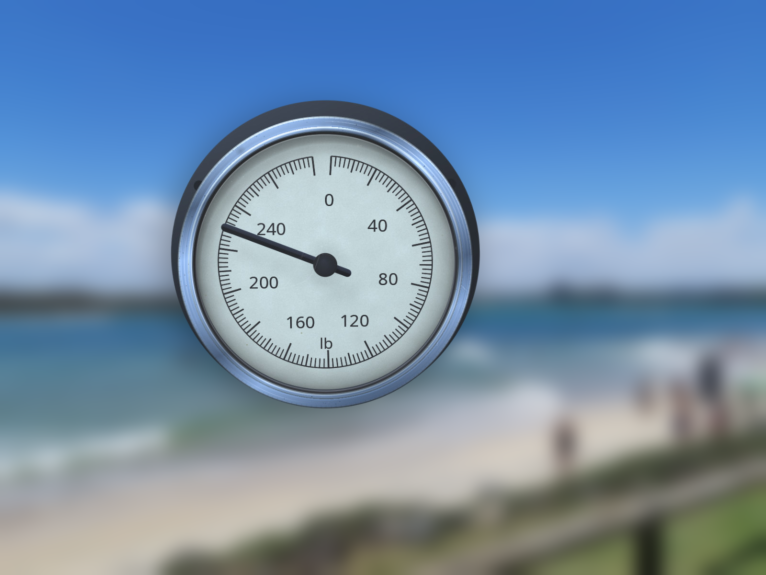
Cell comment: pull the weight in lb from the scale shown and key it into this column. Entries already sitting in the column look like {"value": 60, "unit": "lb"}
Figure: {"value": 230, "unit": "lb"}
